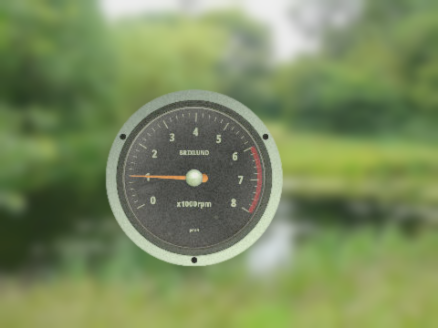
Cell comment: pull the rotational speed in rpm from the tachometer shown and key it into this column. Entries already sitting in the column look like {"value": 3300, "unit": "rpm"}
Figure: {"value": 1000, "unit": "rpm"}
